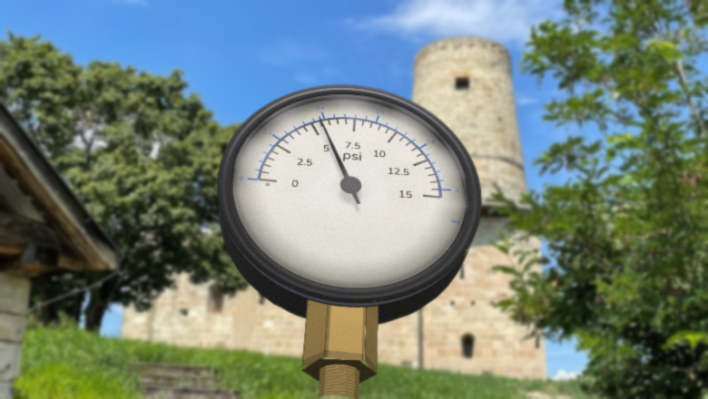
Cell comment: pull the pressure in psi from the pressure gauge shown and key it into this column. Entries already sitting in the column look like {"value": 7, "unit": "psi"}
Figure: {"value": 5.5, "unit": "psi"}
